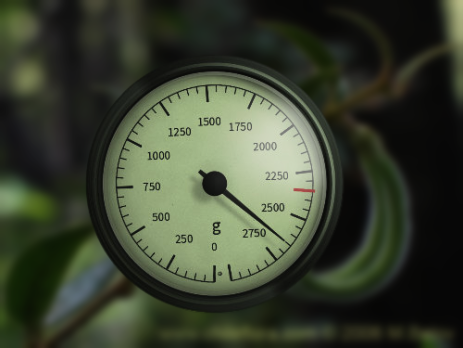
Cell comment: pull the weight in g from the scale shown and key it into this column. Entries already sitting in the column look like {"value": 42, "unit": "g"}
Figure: {"value": 2650, "unit": "g"}
